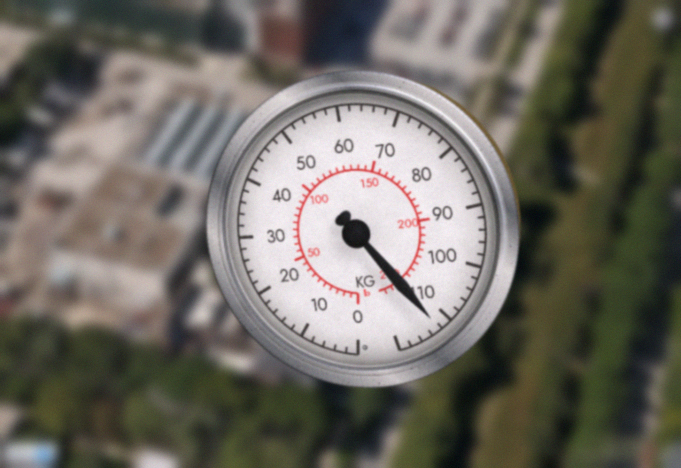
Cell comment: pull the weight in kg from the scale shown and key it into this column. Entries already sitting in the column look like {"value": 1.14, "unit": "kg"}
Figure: {"value": 112, "unit": "kg"}
